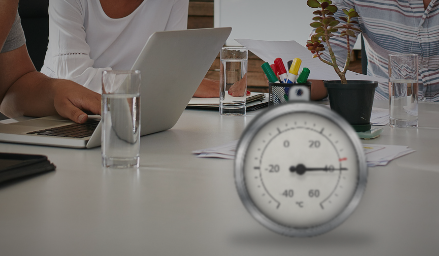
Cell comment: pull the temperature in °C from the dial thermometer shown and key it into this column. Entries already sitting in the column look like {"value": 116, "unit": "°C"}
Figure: {"value": 40, "unit": "°C"}
